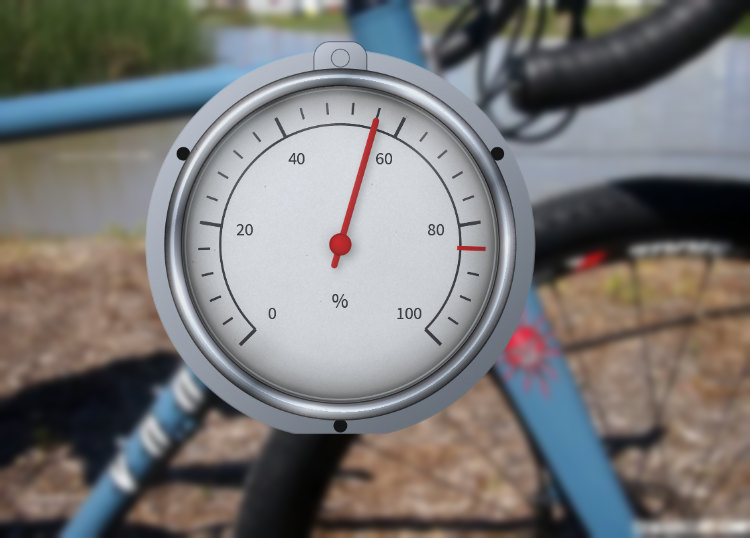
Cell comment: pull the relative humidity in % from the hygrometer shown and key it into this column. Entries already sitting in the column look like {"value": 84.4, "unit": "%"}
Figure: {"value": 56, "unit": "%"}
